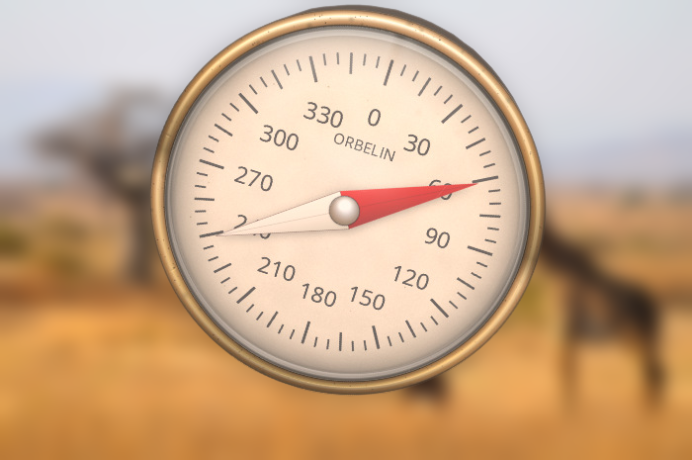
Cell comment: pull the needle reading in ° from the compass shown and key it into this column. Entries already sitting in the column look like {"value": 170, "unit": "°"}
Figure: {"value": 60, "unit": "°"}
